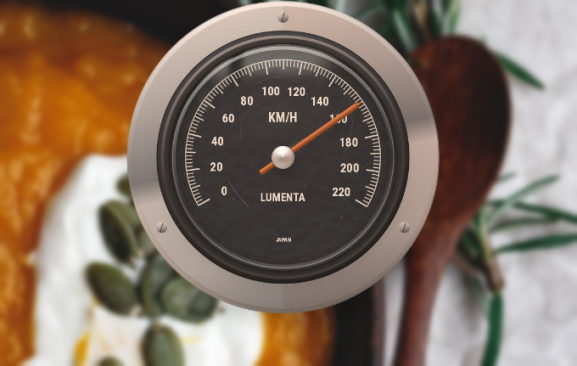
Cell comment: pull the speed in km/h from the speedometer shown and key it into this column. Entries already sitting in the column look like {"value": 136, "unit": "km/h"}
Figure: {"value": 160, "unit": "km/h"}
